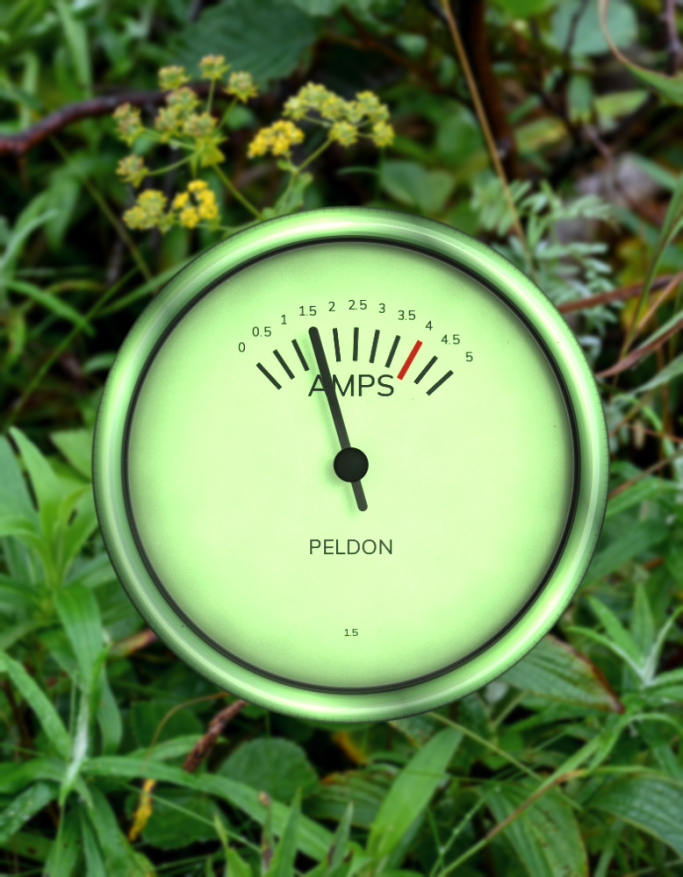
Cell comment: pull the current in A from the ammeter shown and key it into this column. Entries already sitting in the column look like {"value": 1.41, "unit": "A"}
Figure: {"value": 1.5, "unit": "A"}
